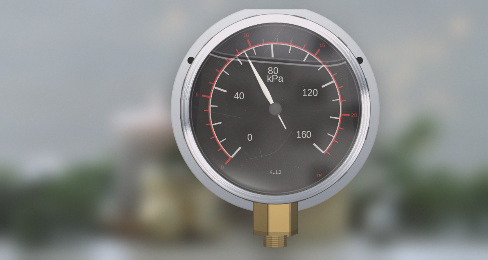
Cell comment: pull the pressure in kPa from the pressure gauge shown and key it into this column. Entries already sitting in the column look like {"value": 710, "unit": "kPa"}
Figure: {"value": 65, "unit": "kPa"}
